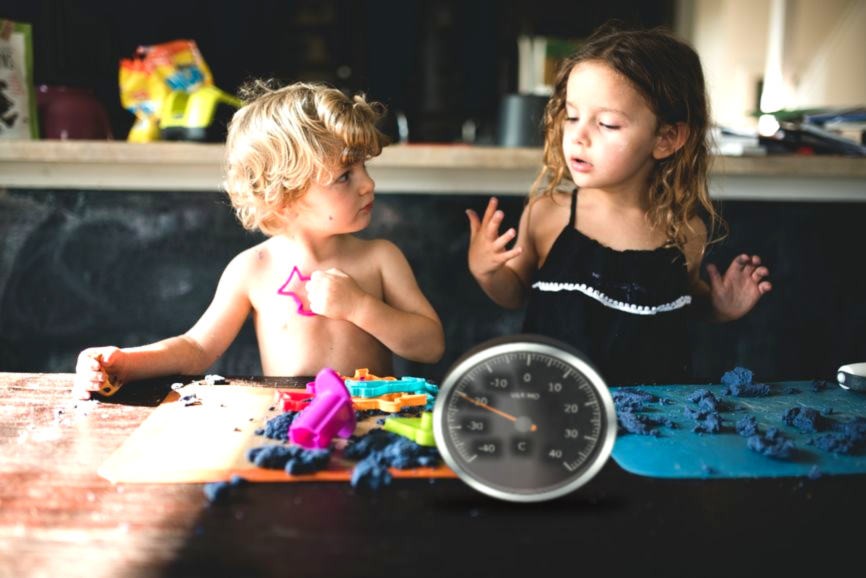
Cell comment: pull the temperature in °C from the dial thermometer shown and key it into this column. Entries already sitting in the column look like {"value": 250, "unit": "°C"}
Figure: {"value": -20, "unit": "°C"}
